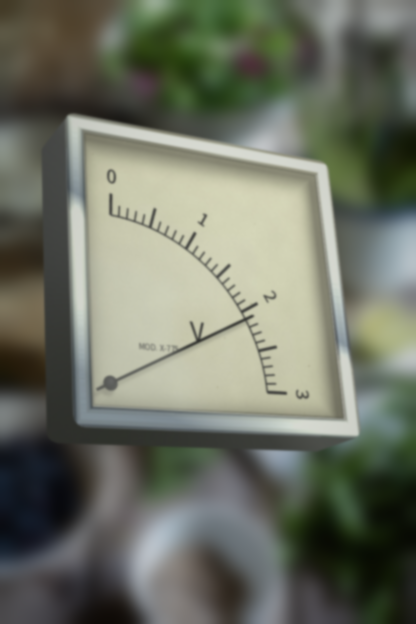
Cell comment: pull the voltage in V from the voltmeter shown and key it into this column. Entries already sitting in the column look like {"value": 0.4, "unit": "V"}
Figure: {"value": 2.1, "unit": "V"}
